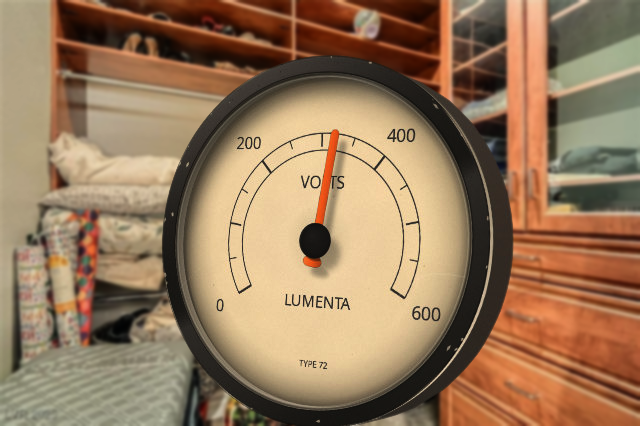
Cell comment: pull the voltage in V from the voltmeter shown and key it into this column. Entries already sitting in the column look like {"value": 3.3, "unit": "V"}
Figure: {"value": 325, "unit": "V"}
